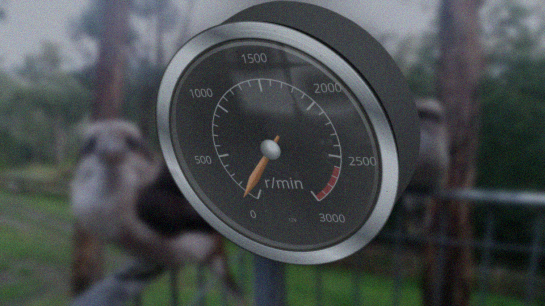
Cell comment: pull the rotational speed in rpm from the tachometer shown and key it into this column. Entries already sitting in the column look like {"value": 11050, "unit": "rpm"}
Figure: {"value": 100, "unit": "rpm"}
